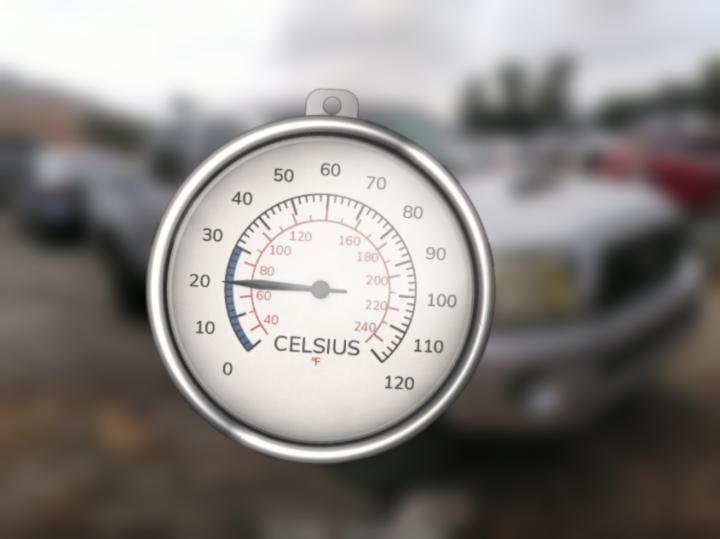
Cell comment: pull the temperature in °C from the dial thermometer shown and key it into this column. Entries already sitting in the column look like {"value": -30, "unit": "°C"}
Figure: {"value": 20, "unit": "°C"}
